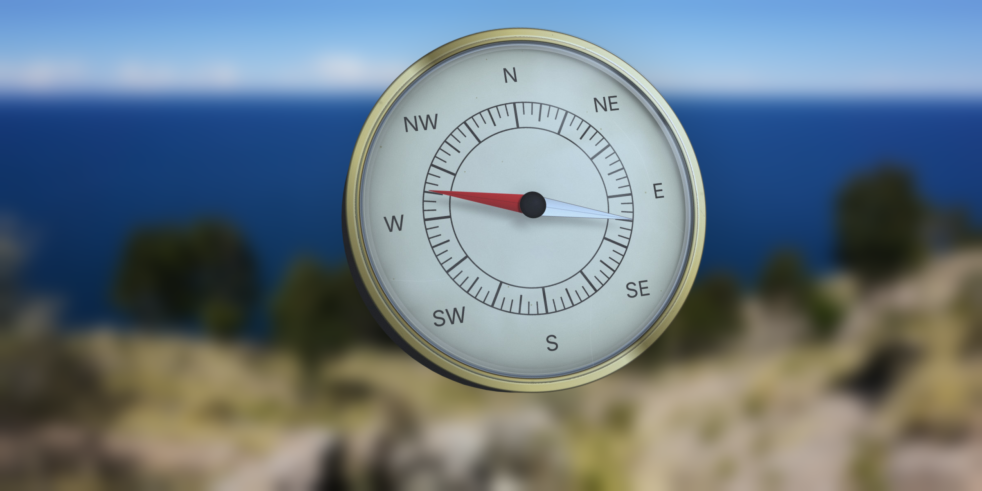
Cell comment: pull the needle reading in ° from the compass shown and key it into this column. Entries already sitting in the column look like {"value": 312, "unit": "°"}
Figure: {"value": 285, "unit": "°"}
